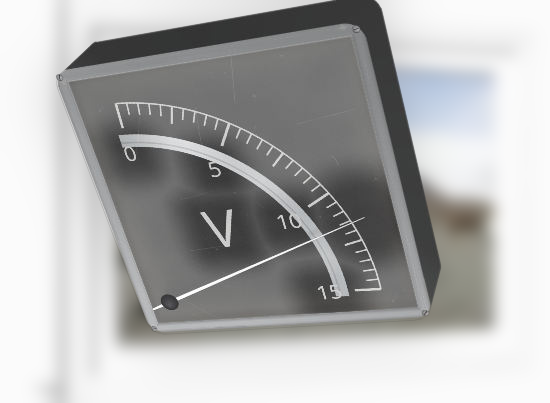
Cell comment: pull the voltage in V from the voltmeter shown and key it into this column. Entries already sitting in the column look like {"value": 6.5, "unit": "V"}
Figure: {"value": 11.5, "unit": "V"}
